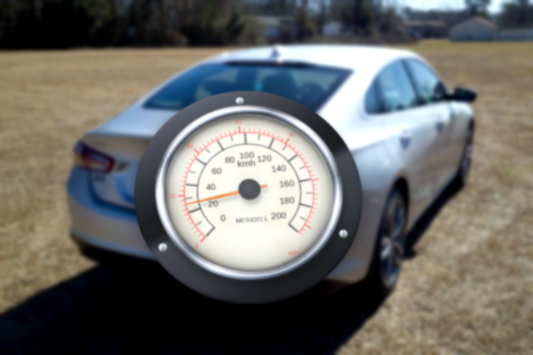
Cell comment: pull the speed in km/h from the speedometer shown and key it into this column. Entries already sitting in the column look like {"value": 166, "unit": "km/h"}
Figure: {"value": 25, "unit": "km/h"}
